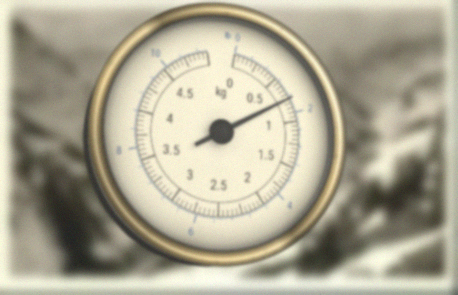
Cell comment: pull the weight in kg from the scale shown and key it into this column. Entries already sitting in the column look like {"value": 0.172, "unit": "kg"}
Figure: {"value": 0.75, "unit": "kg"}
